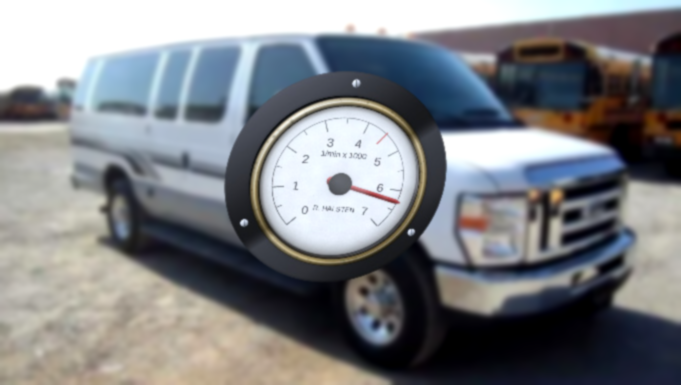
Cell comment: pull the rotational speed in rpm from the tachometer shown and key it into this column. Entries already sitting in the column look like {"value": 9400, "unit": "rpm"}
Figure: {"value": 6250, "unit": "rpm"}
